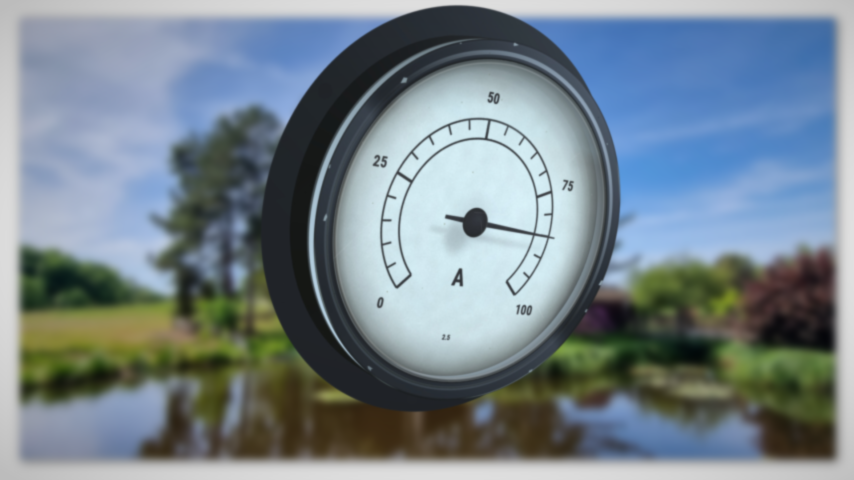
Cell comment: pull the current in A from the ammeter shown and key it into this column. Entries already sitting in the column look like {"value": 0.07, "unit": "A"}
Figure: {"value": 85, "unit": "A"}
